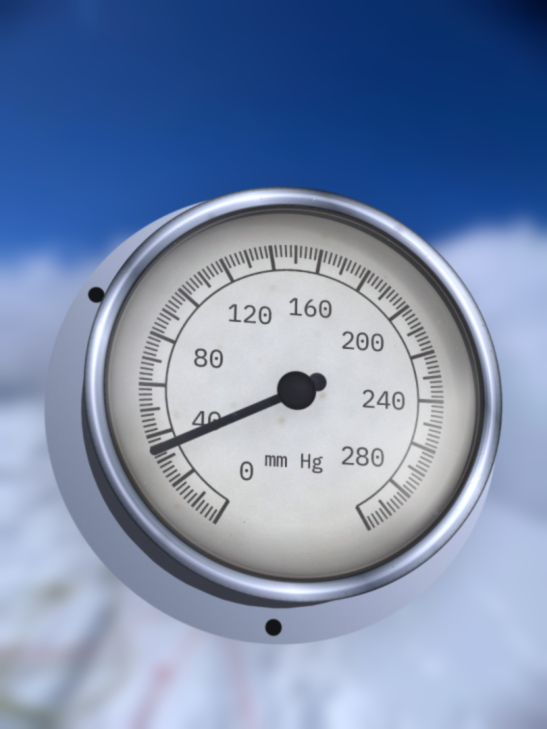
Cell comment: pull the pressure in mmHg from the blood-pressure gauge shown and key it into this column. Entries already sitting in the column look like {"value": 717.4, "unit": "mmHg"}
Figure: {"value": 34, "unit": "mmHg"}
